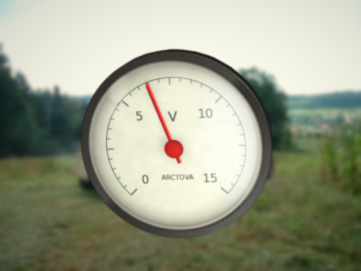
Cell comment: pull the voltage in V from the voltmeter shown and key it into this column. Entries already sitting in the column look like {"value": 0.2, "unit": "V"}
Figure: {"value": 6.5, "unit": "V"}
